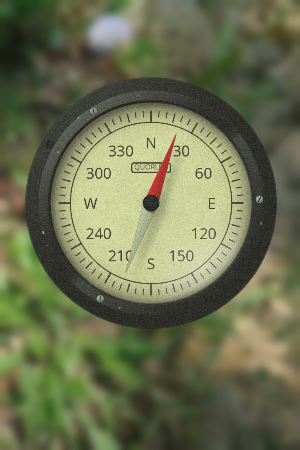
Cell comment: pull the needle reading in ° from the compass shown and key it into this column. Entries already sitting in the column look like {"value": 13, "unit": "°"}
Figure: {"value": 20, "unit": "°"}
